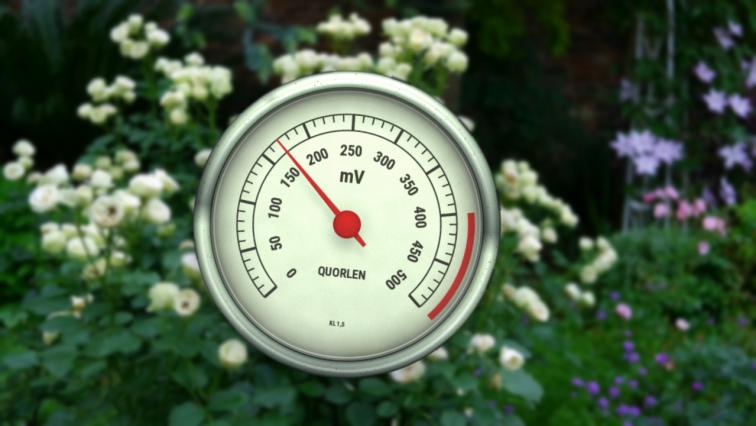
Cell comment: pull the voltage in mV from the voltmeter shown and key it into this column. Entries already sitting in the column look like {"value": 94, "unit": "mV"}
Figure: {"value": 170, "unit": "mV"}
